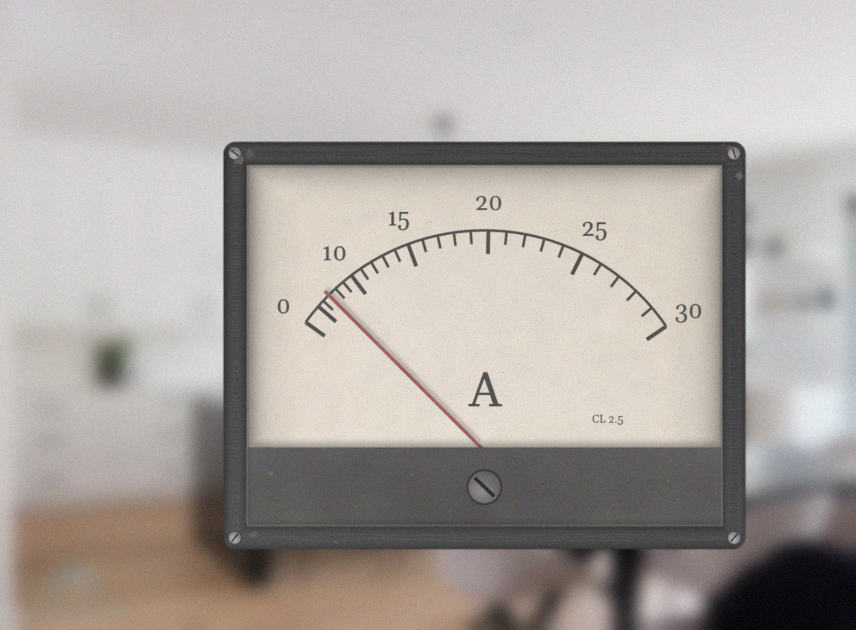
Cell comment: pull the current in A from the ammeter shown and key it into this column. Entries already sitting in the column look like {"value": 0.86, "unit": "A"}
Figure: {"value": 7, "unit": "A"}
